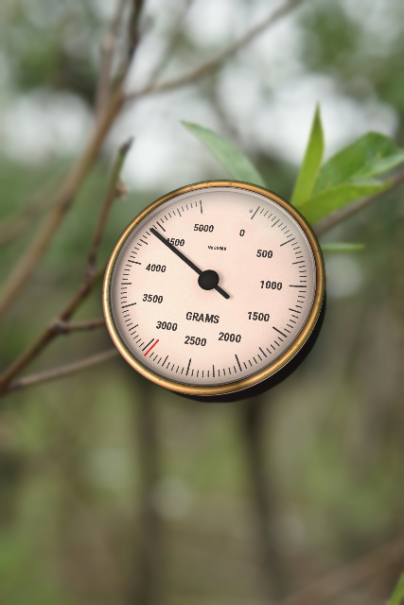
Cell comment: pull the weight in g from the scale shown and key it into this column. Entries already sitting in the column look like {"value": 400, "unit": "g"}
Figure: {"value": 4400, "unit": "g"}
